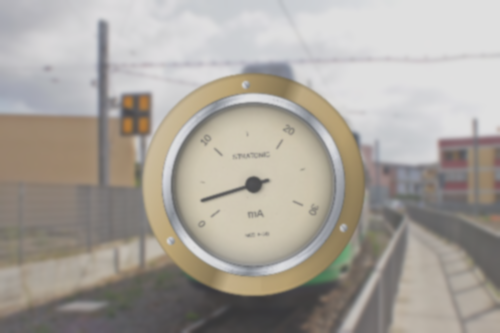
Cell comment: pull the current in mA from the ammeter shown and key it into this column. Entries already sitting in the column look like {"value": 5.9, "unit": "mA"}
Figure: {"value": 2.5, "unit": "mA"}
